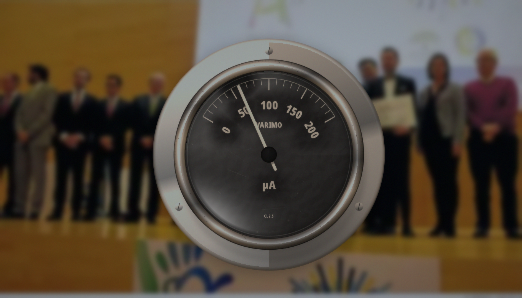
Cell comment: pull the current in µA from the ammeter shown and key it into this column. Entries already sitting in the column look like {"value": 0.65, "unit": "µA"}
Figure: {"value": 60, "unit": "µA"}
